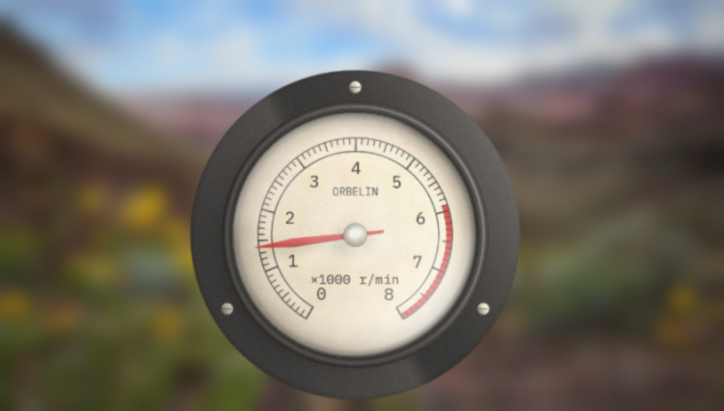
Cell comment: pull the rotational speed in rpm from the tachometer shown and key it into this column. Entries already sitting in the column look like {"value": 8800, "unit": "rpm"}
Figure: {"value": 1400, "unit": "rpm"}
